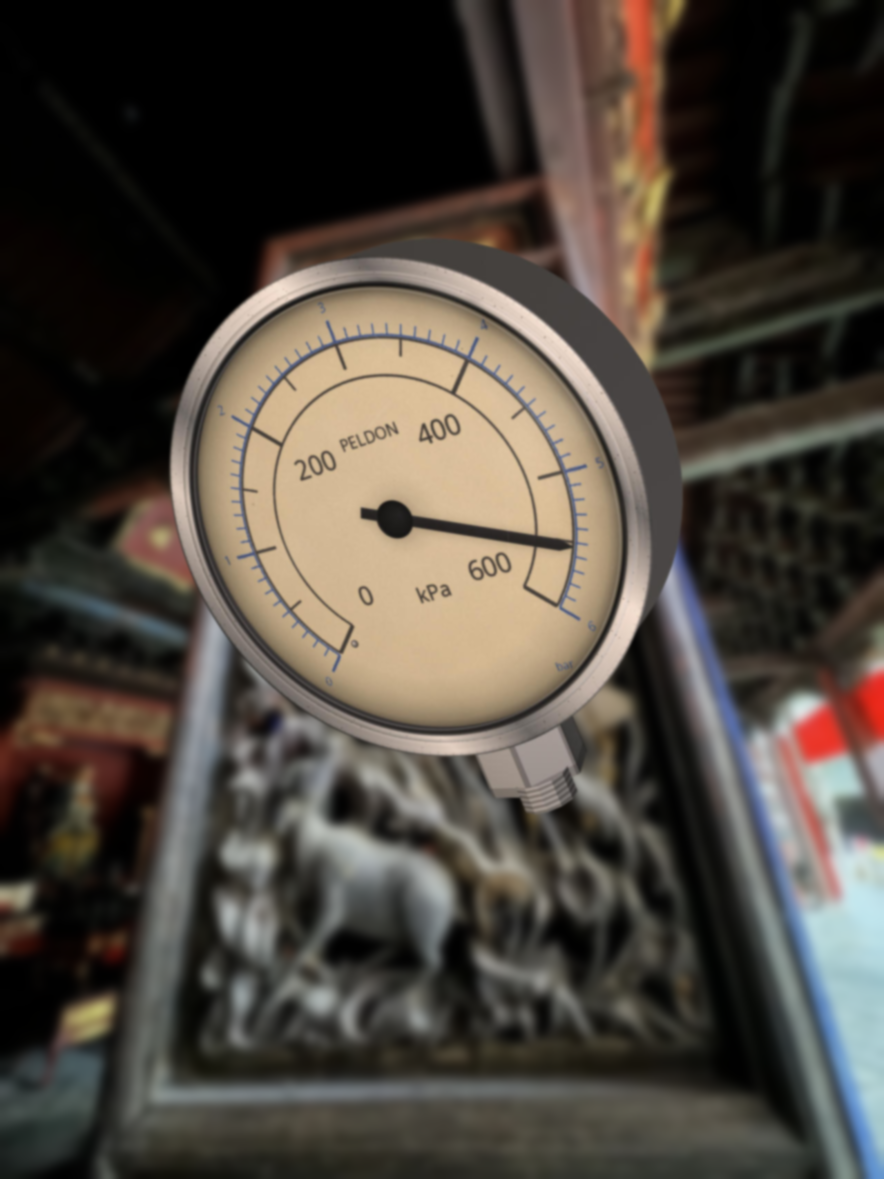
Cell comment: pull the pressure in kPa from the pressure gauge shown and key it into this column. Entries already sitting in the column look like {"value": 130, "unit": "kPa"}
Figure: {"value": 550, "unit": "kPa"}
